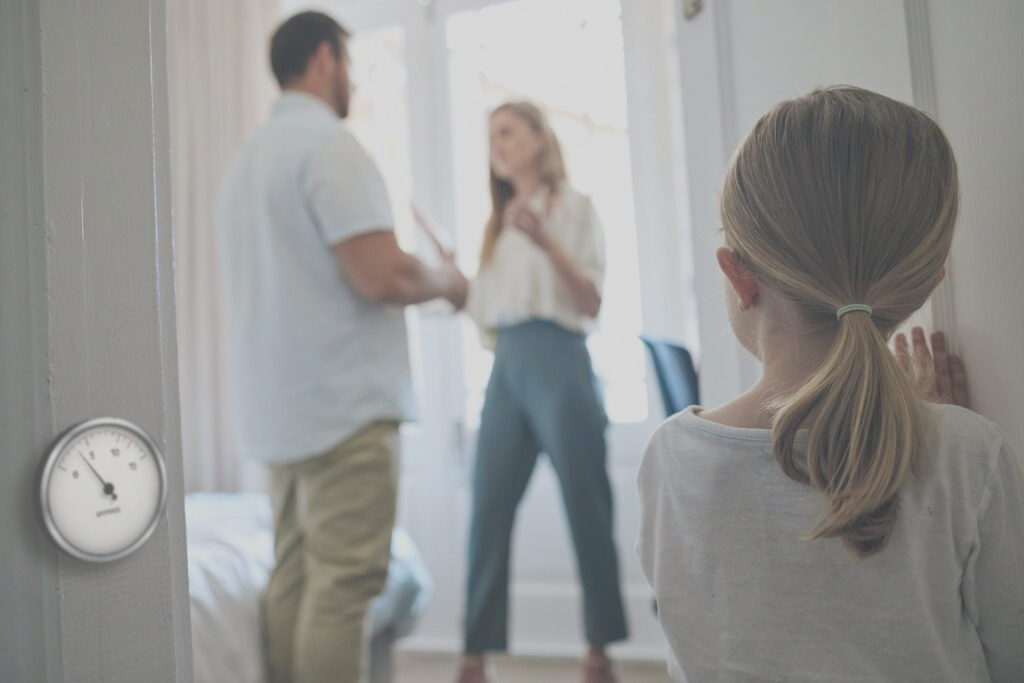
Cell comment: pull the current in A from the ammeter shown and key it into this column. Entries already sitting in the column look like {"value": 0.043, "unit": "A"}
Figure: {"value": 3, "unit": "A"}
